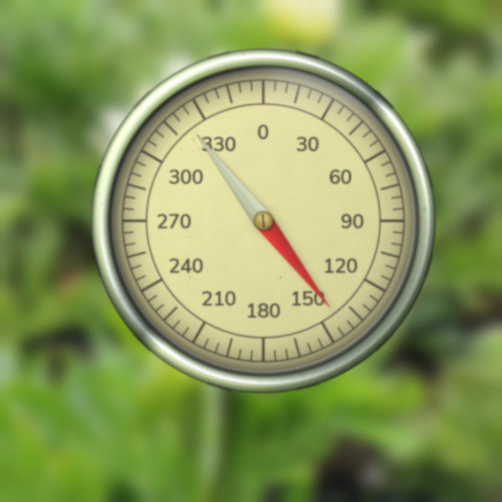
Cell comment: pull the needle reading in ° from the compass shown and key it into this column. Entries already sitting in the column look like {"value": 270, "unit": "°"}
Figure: {"value": 142.5, "unit": "°"}
